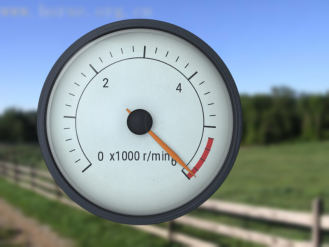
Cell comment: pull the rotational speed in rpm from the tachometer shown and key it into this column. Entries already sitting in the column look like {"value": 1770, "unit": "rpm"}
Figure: {"value": 5900, "unit": "rpm"}
